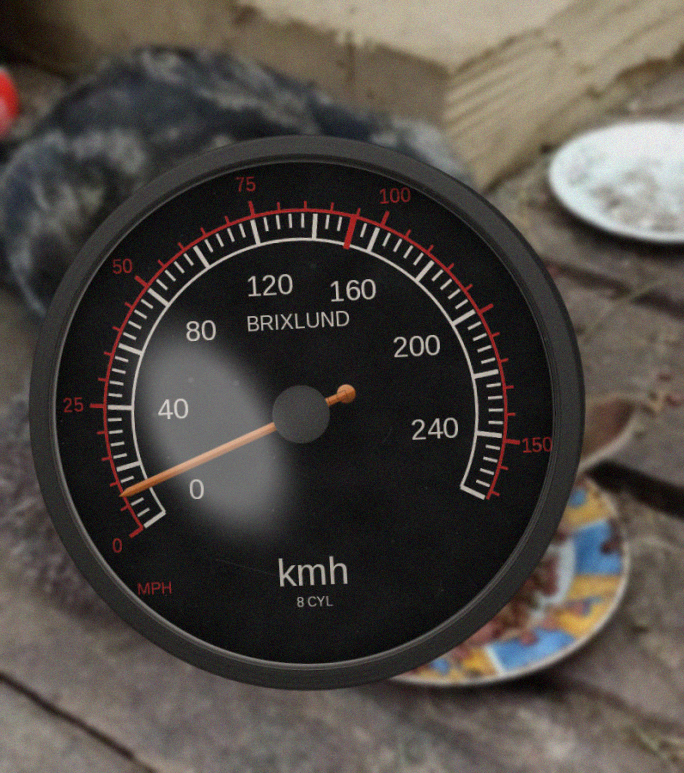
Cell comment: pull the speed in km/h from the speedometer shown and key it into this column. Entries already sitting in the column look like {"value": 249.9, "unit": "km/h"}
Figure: {"value": 12, "unit": "km/h"}
